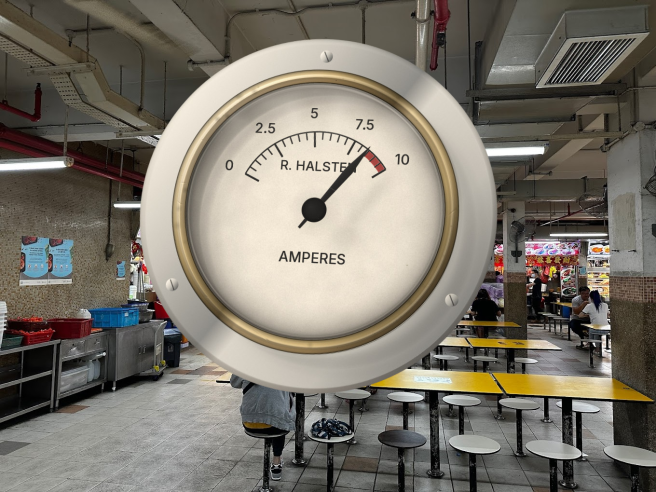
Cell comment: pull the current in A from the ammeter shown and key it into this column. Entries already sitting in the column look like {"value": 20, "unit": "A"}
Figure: {"value": 8.5, "unit": "A"}
